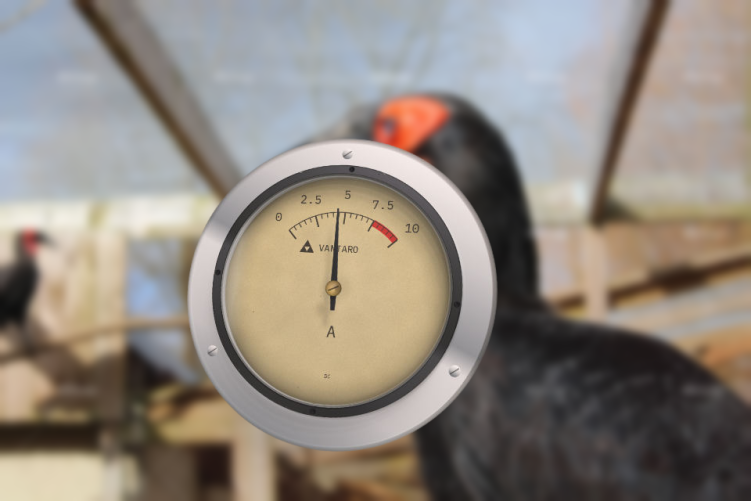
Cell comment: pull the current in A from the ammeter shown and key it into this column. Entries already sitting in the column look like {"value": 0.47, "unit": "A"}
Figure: {"value": 4.5, "unit": "A"}
